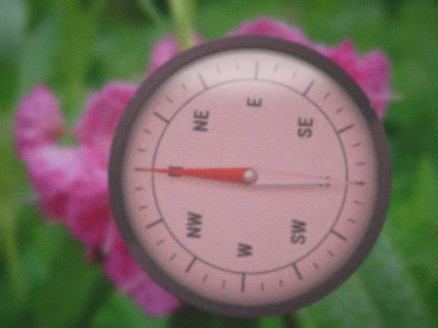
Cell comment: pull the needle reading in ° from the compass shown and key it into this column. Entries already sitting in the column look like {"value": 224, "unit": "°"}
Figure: {"value": 0, "unit": "°"}
